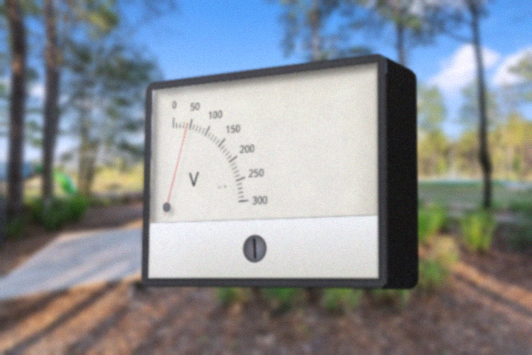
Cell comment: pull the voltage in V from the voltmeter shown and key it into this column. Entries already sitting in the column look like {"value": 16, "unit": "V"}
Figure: {"value": 50, "unit": "V"}
